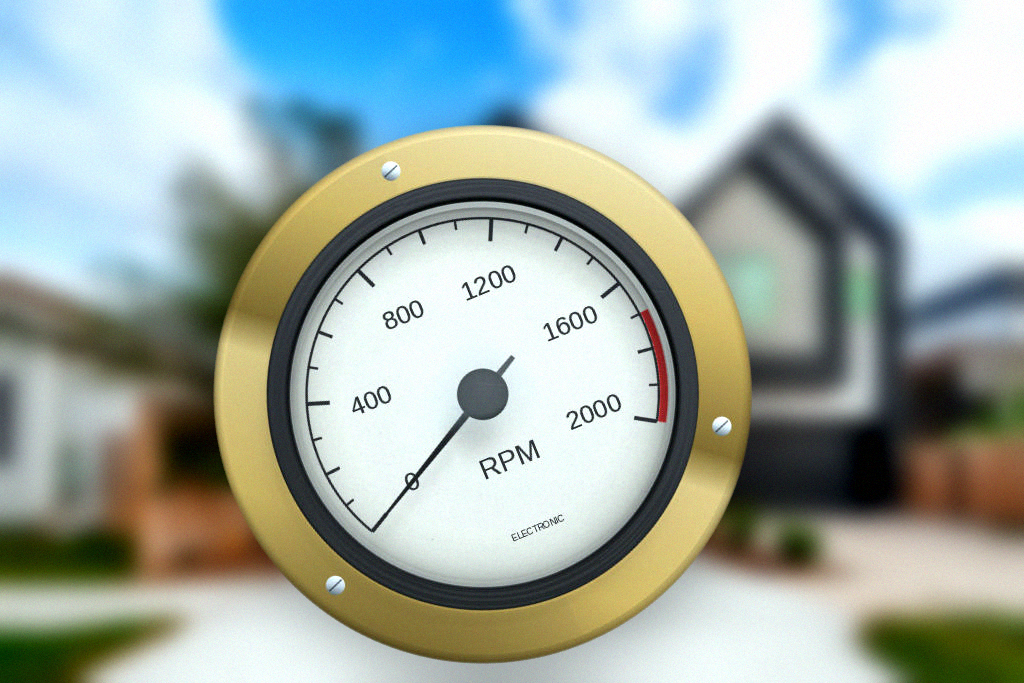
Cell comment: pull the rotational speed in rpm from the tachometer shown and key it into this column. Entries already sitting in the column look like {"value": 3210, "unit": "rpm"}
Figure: {"value": 0, "unit": "rpm"}
